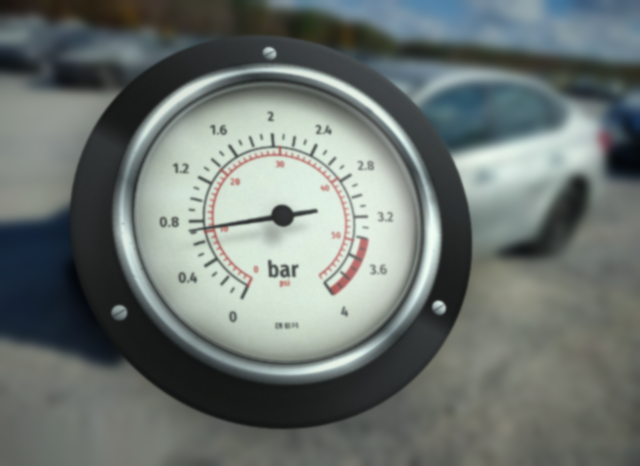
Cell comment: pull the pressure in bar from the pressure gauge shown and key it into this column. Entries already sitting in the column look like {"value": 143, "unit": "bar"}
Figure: {"value": 0.7, "unit": "bar"}
